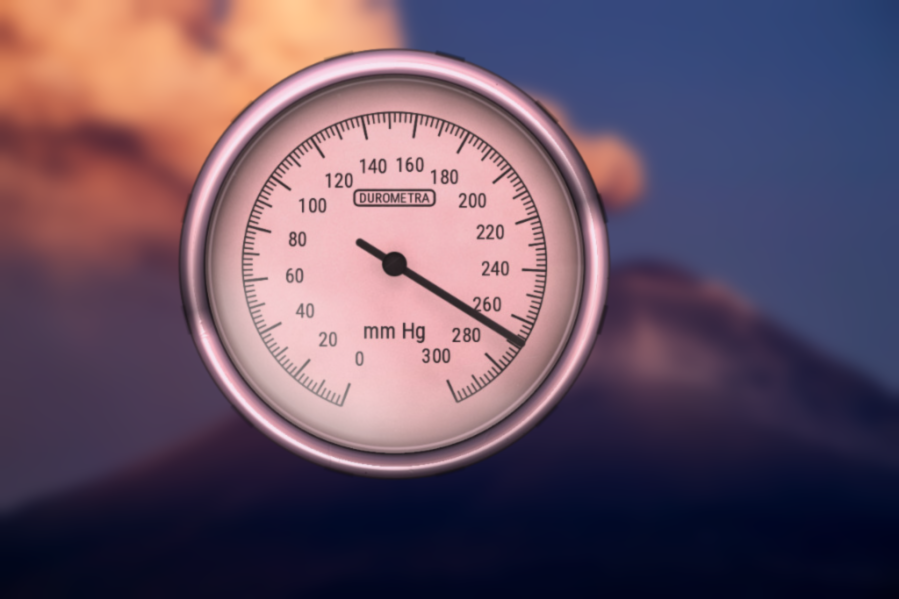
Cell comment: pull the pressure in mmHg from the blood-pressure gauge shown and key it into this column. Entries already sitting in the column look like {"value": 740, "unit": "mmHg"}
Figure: {"value": 268, "unit": "mmHg"}
